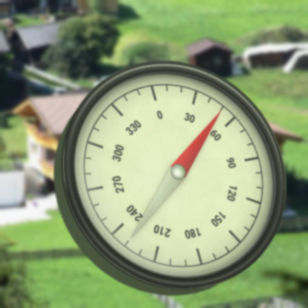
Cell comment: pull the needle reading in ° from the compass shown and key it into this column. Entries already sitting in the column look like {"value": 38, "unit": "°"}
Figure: {"value": 50, "unit": "°"}
